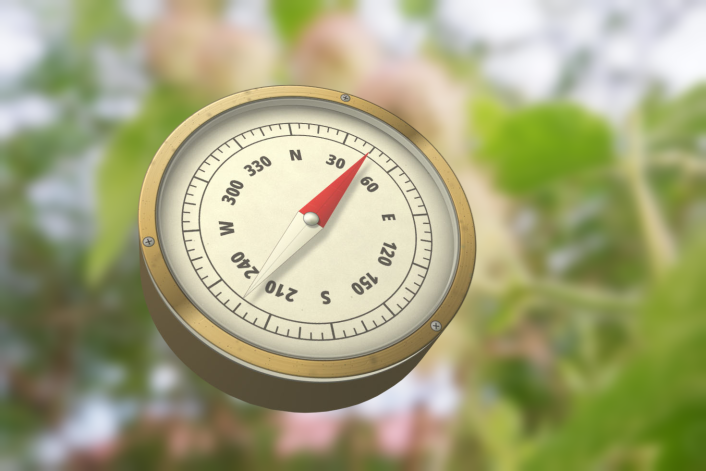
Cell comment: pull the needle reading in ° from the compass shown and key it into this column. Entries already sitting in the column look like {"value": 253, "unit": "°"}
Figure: {"value": 45, "unit": "°"}
